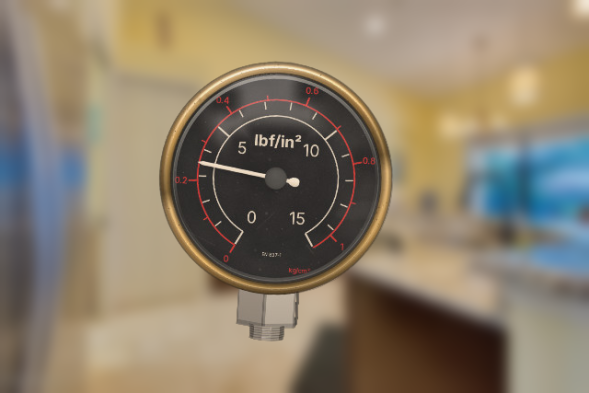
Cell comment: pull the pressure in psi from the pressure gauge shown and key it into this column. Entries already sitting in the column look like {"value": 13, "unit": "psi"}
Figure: {"value": 3.5, "unit": "psi"}
